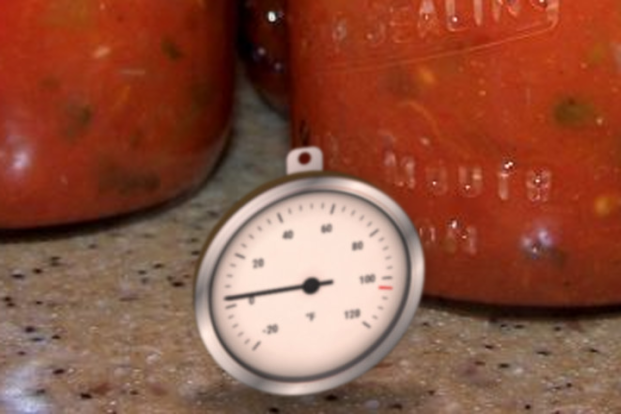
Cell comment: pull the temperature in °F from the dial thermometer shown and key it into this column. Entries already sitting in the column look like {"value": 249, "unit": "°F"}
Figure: {"value": 4, "unit": "°F"}
